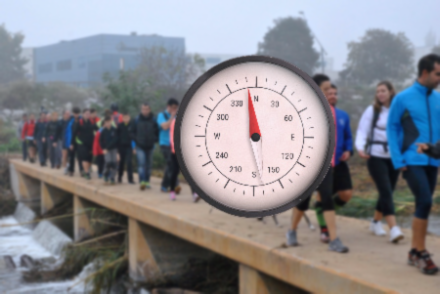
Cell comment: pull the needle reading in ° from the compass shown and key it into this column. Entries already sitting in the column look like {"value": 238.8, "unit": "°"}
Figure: {"value": 350, "unit": "°"}
